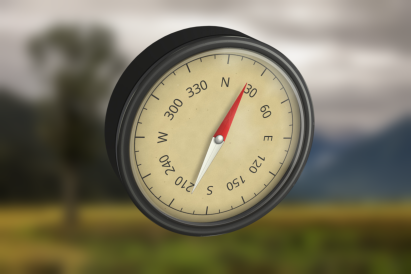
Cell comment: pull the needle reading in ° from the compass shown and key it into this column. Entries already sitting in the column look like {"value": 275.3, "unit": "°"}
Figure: {"value": 20, "unit": "°"}
